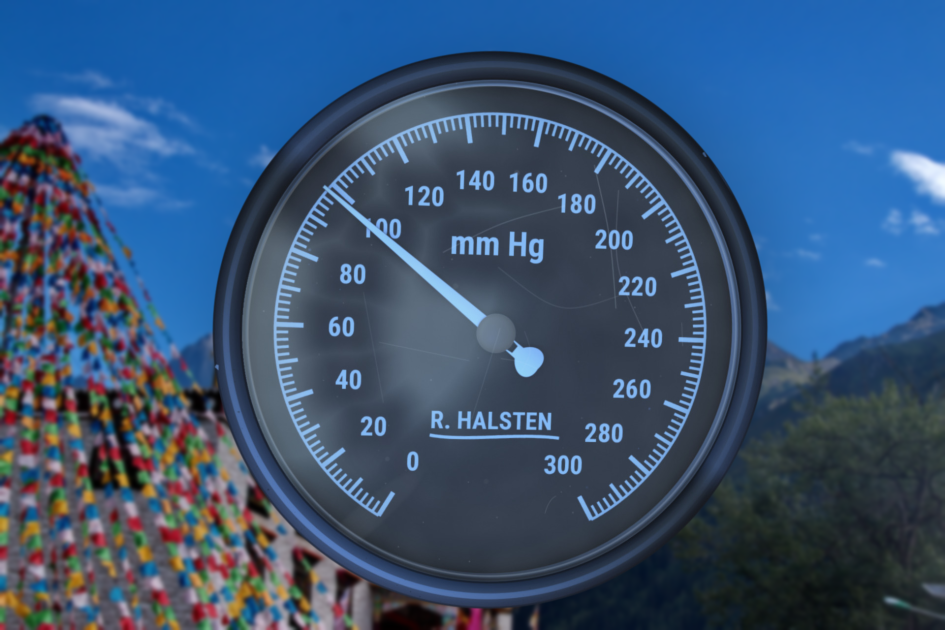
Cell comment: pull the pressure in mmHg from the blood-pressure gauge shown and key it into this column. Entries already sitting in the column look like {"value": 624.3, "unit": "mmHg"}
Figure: {"value": 98, "unit": "mmHg"}
